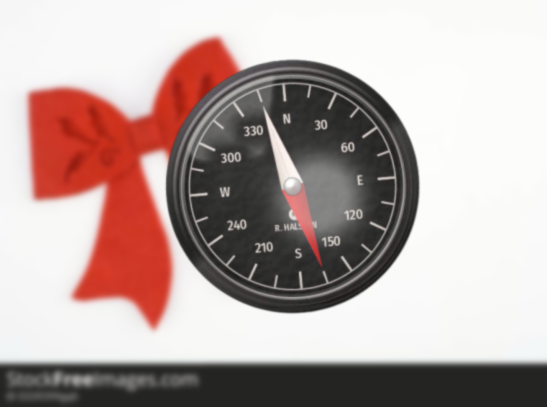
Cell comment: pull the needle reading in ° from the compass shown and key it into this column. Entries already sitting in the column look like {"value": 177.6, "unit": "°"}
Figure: {"value": 165, "unit": "°"}
